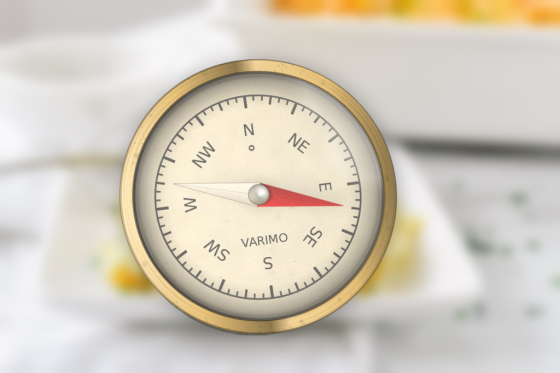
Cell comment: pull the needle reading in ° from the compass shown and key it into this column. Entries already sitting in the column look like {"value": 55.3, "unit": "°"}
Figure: {"value": 105, "unit": "°"}
